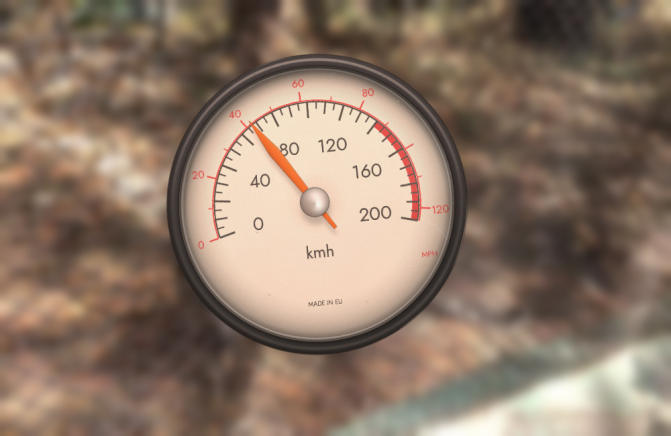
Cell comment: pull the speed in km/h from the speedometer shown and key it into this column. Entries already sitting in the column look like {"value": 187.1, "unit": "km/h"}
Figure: {"value": 67.5, "unit": "km/h"}
